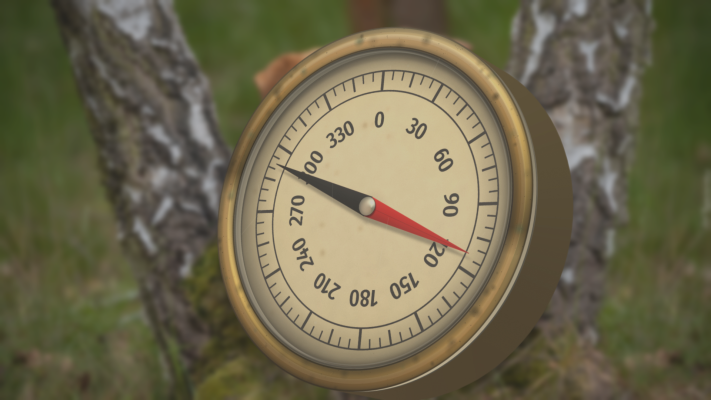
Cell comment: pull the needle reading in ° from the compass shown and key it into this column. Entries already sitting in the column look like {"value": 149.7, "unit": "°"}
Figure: {"value": 112.5, "unit": "°"}
